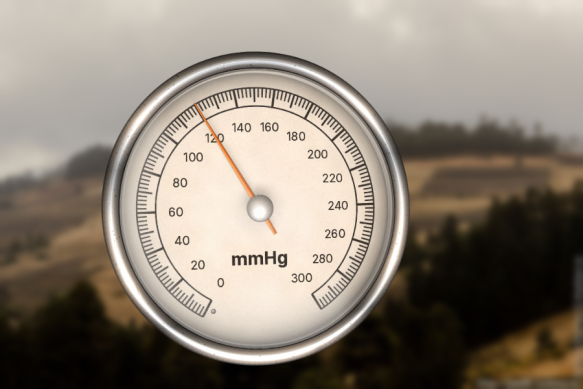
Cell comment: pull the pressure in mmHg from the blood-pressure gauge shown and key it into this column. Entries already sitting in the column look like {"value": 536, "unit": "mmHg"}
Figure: {"value": 120, "unit": "mmHg"}
